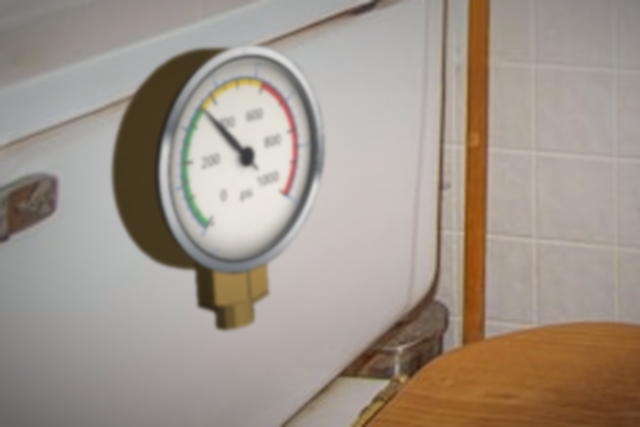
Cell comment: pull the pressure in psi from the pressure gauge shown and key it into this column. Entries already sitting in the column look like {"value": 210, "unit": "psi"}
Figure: {"value": 350, "unit": "psi"}
